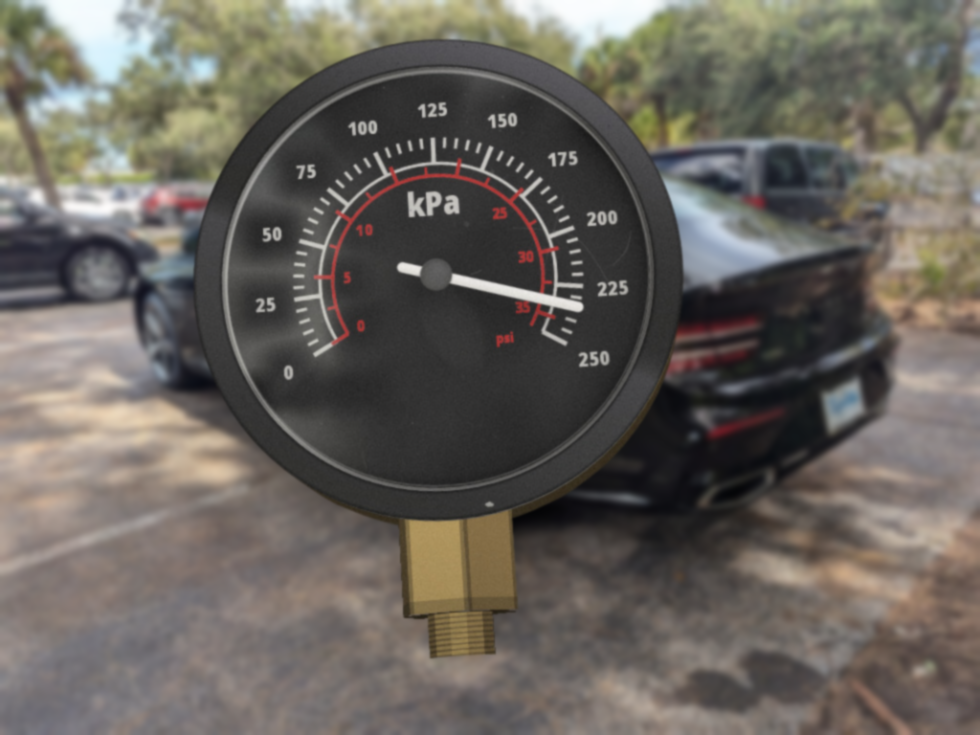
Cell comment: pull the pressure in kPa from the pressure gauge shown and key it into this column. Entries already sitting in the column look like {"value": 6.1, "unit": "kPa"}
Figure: {"value": 235, "unit": "kPa"}
